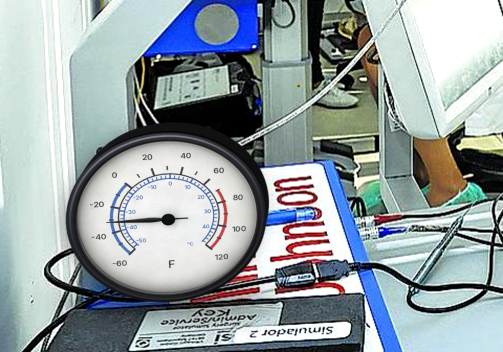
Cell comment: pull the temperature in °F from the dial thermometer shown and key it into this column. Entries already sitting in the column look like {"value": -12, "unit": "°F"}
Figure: {"value": -30, "unit": "°F"}
